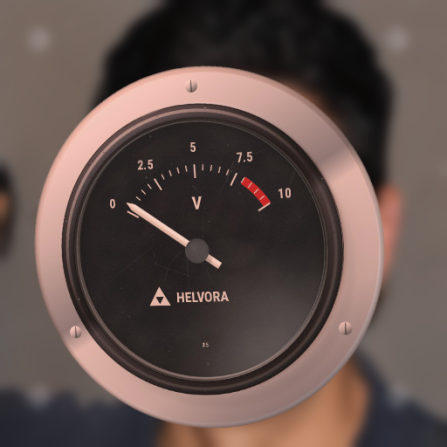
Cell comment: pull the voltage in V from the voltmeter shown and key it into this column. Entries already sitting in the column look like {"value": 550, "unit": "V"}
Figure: {"value": 0.5, "unit": "V"}
